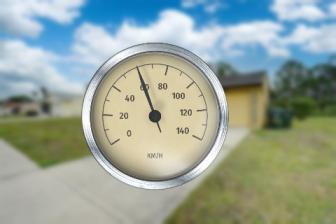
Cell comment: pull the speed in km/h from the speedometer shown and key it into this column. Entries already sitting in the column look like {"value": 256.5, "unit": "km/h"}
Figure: {"value": 60, "unit": "km/h"}
